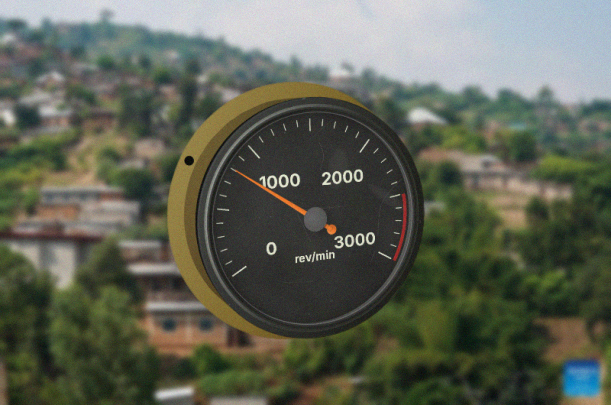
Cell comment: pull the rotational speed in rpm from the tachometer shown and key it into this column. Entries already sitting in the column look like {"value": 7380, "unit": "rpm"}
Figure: {"value": 800, "unit": "rpm"}
